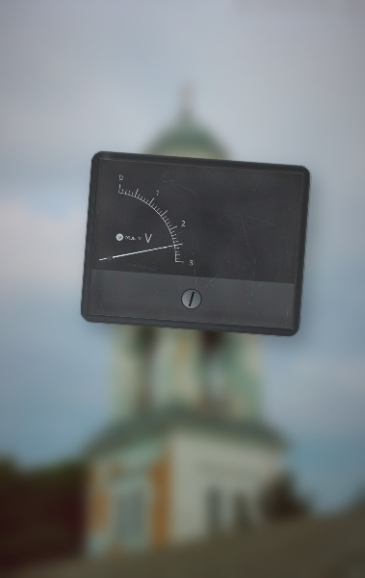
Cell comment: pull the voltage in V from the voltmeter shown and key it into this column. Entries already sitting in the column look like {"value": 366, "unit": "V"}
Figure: {"value": 2.5, "unit": "V"}
